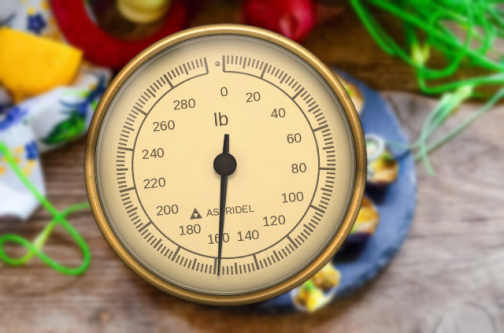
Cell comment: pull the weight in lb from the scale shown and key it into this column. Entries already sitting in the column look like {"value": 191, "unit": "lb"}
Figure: {"value": 158, "unit": "lb"}
